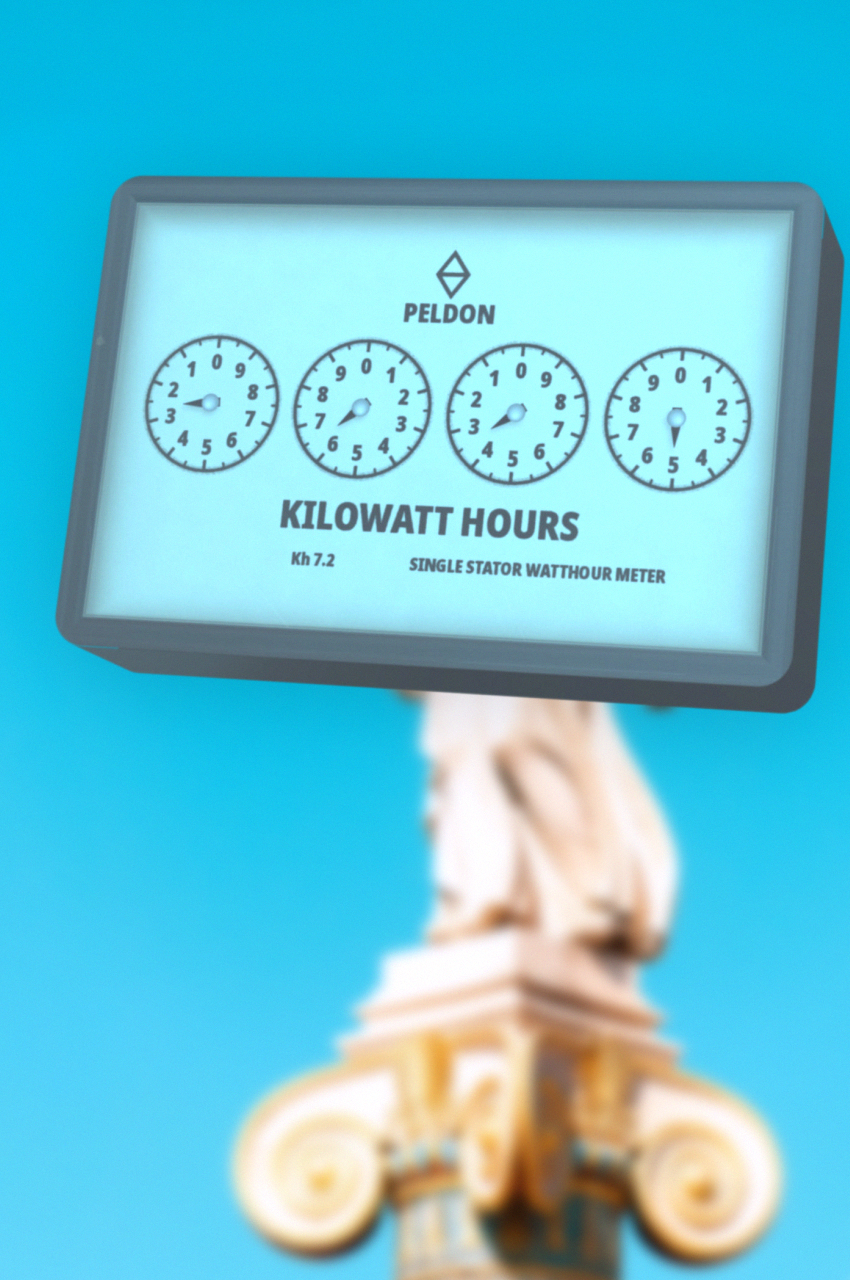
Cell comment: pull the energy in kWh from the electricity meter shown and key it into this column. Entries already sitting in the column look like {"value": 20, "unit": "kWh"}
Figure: {"value": 2635, "unit": "kWh"}
